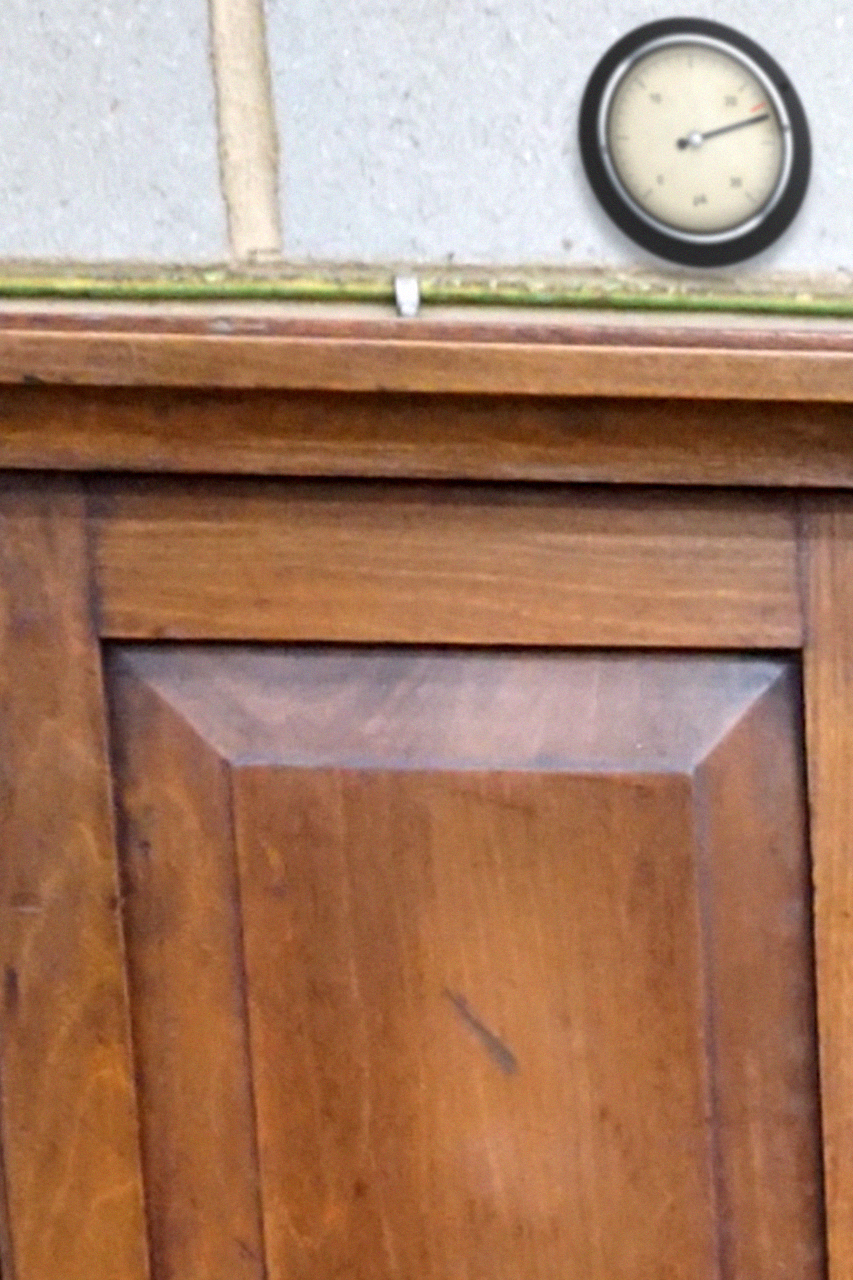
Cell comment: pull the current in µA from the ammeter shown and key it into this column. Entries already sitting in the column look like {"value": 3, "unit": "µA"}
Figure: {"value": 23, "unit": "µA"}
